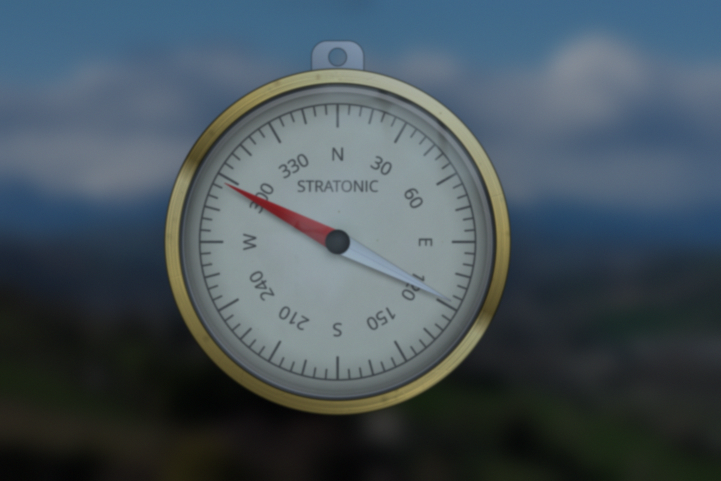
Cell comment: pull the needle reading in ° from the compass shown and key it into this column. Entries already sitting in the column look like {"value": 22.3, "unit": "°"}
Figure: {"value": 297.5, "unit": "°"}
